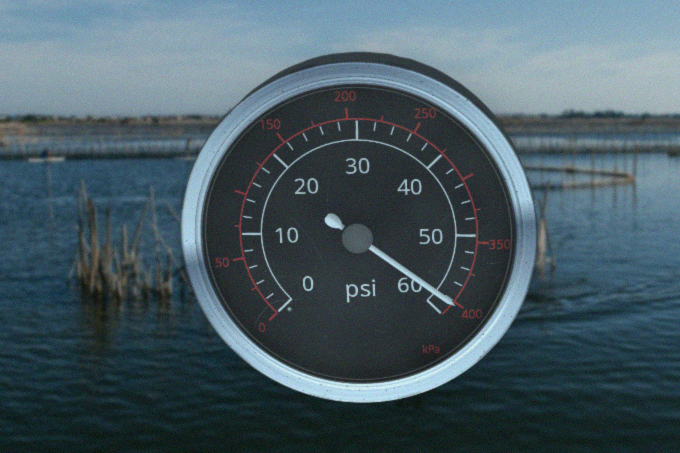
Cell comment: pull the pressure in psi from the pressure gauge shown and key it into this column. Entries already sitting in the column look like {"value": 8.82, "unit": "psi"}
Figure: {"value": 58, "unit": "psi"}
